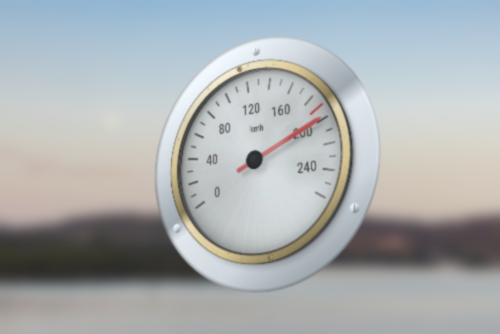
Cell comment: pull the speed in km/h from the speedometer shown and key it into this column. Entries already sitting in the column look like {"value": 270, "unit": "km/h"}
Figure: {"value": 200, "unit": "km/h"}
